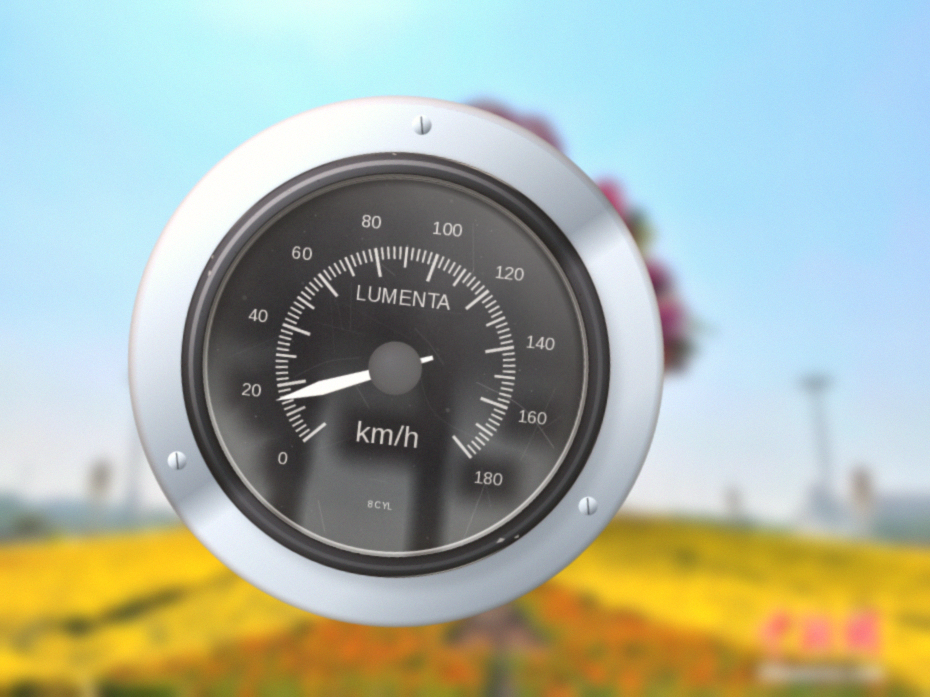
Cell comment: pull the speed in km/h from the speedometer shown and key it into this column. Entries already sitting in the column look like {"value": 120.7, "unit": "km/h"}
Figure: {"value": 16, "unit": "km/h"}
